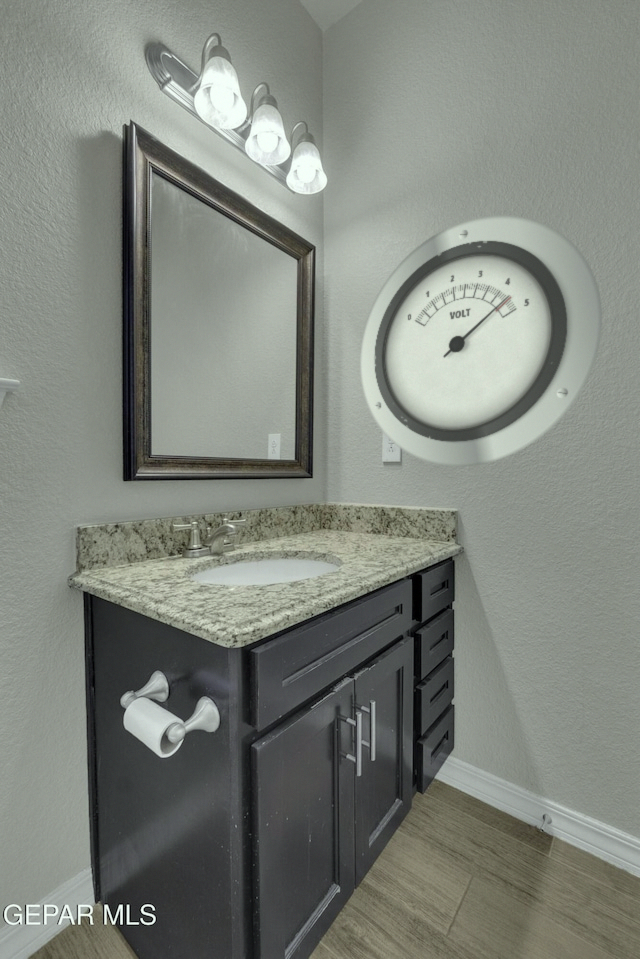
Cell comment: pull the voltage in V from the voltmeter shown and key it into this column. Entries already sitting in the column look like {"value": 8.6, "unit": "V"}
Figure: {"value": 4.5, "unit": "V"}
